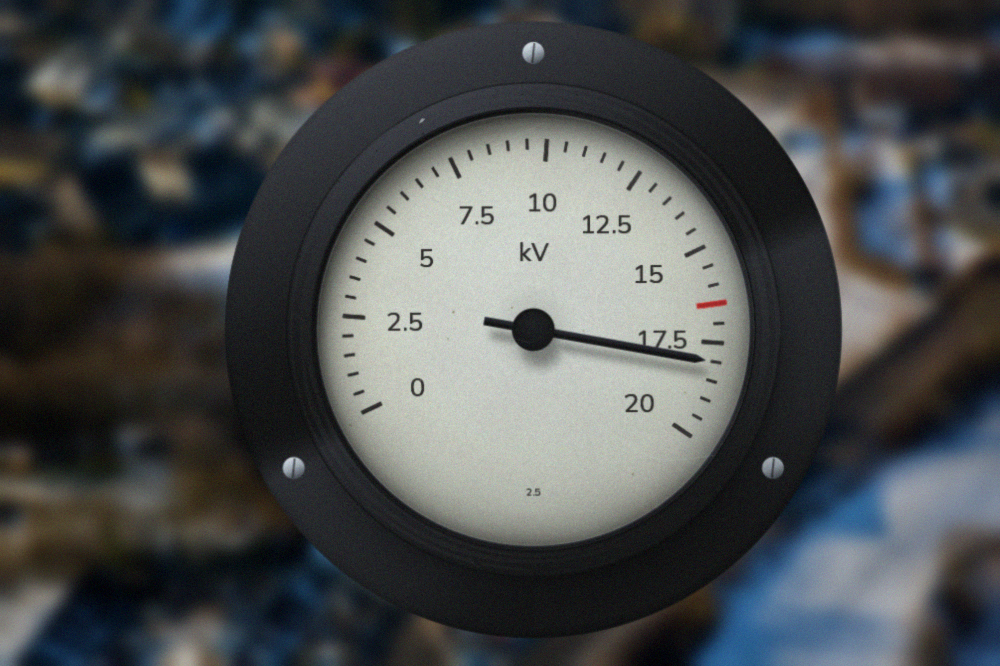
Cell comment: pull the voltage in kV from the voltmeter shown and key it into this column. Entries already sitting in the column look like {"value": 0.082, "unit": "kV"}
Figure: {"value": 18, "unit": "kV"}
